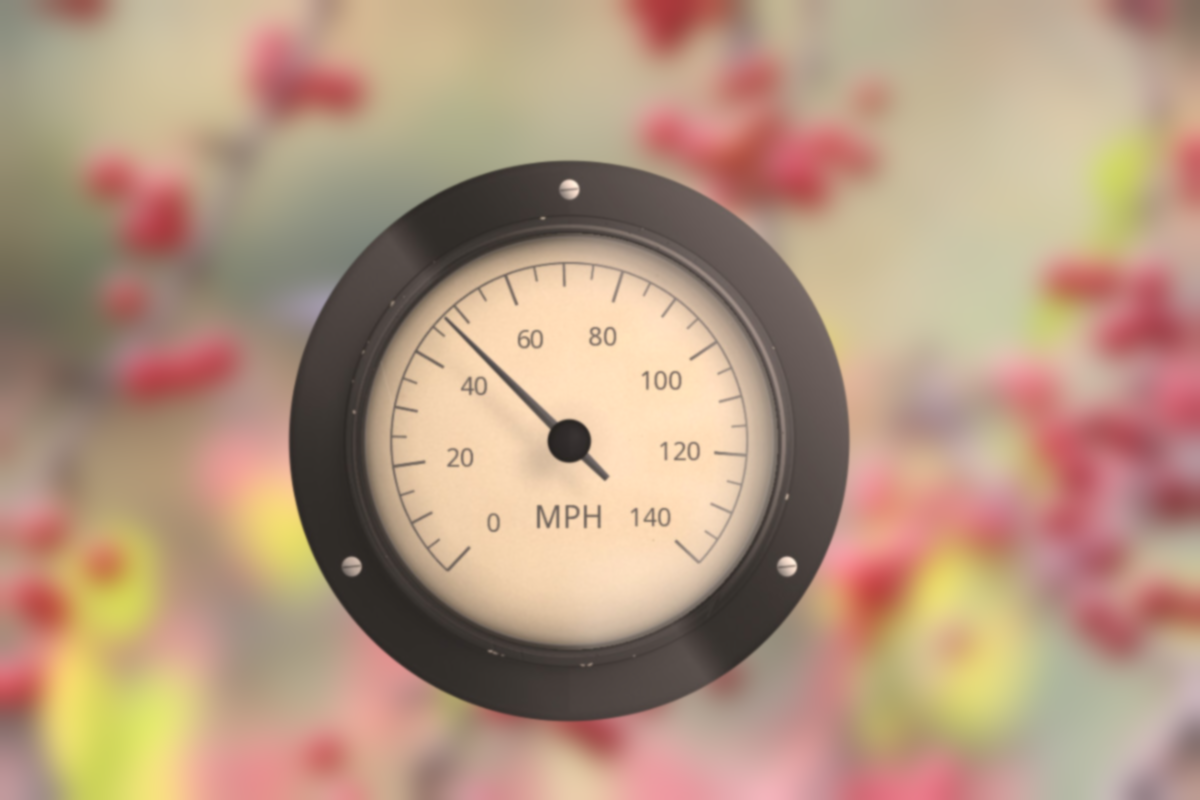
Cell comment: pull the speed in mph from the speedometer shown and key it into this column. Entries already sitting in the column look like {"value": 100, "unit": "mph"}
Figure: {"value": 47.5, "unit": "mph"}
